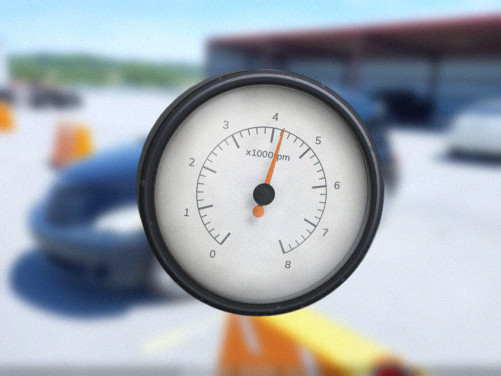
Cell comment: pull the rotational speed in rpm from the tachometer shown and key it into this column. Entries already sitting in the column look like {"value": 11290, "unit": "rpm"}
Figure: {"value": 4200, "unit": "rpm"}
